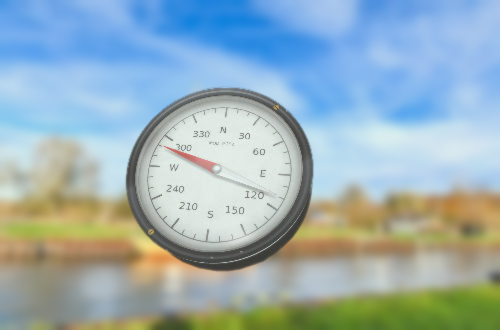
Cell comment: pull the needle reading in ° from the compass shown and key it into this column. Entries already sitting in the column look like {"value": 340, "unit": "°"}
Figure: {"value": 290, "unit": "°"}
